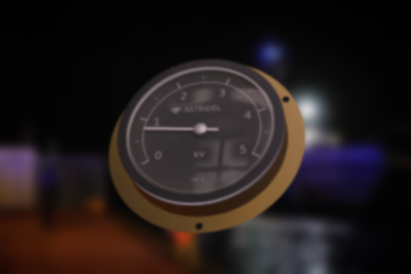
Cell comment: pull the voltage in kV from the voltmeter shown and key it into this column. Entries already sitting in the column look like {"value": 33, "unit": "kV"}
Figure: {"value": 0.75, "unit": "kV"}
